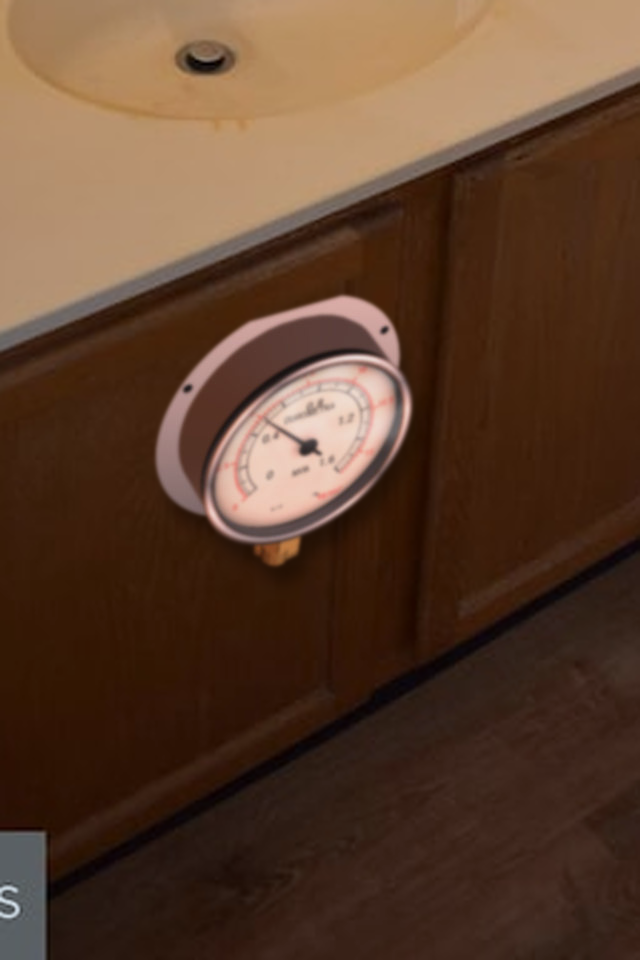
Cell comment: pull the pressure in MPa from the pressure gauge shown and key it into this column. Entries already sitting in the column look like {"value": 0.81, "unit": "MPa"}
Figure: {"value": 0.5, "unit": "MPa"}
